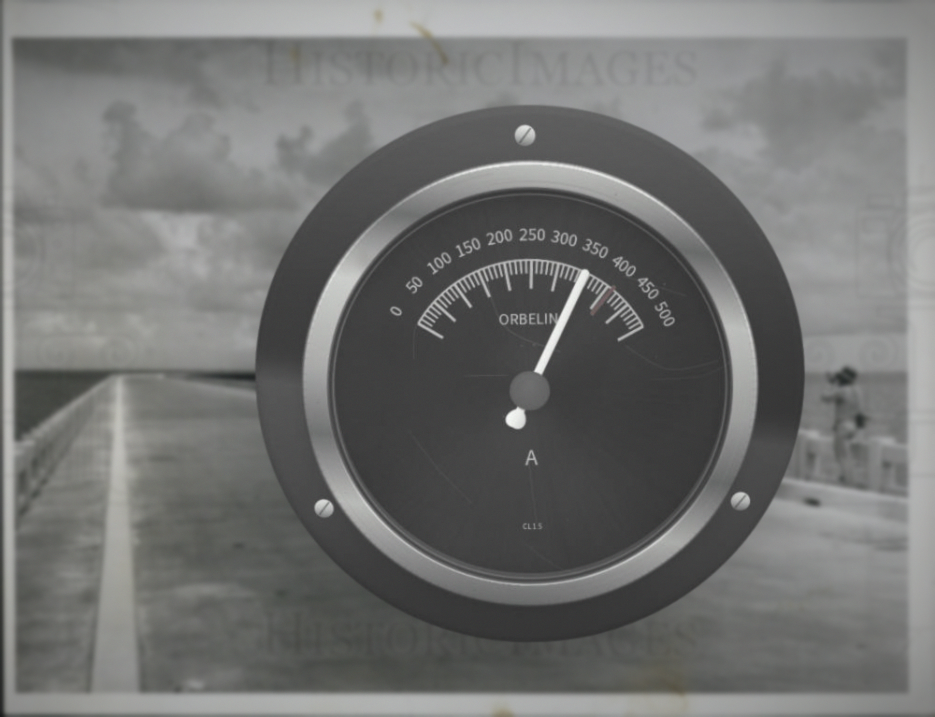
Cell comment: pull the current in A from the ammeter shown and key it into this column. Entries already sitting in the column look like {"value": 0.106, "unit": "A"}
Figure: {"value": 350, "unit": "A"}
